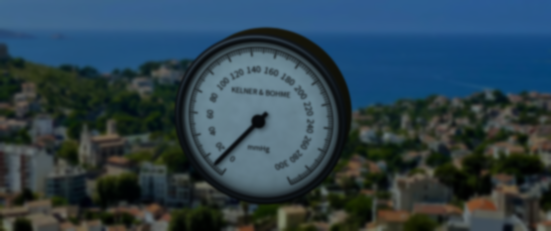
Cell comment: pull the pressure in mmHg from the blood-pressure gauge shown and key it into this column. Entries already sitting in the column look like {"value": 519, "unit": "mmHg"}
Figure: {"value": 10, "unit": "mmHg"}
